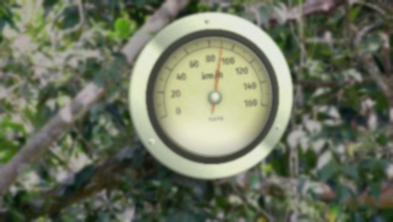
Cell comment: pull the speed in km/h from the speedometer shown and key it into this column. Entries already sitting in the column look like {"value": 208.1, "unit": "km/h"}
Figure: {"value": 90, "unit": "km/h"}
